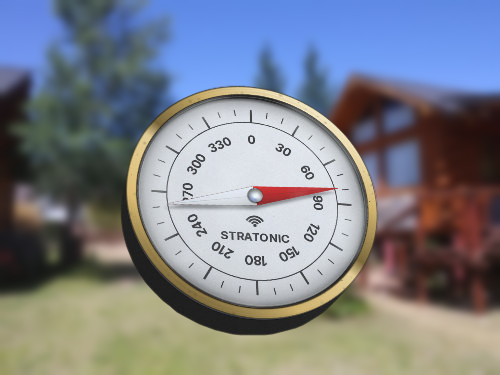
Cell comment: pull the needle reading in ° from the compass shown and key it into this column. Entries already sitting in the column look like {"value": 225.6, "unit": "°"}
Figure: {"value": 80, "unit": "°"}
